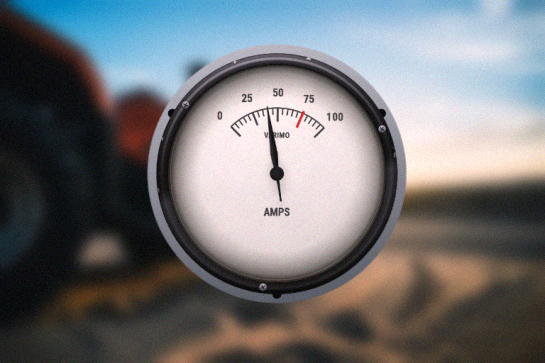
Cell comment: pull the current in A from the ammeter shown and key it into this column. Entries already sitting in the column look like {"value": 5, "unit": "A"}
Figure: {"value": 40, "unit": "A"}
